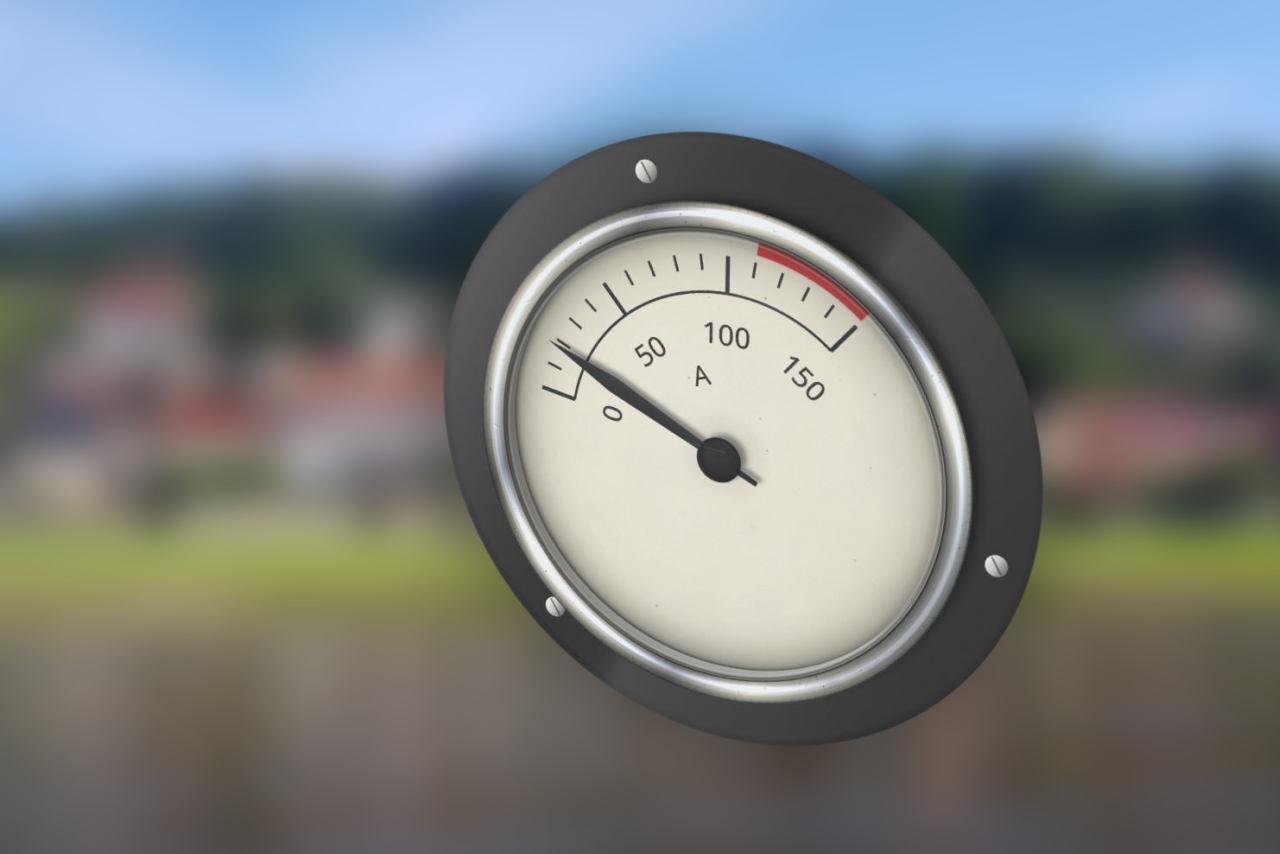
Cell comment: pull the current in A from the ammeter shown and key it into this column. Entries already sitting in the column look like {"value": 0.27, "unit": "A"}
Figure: {"value": 20, "unit": "A"}
